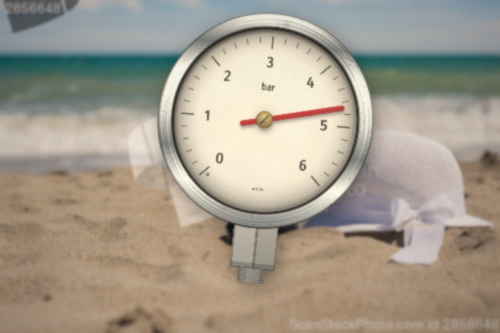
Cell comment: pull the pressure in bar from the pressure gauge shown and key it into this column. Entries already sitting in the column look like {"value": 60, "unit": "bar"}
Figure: {"value": 4.7, "unit": "bar"}
